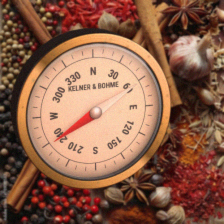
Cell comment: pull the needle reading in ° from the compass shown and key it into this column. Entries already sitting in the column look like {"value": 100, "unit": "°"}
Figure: {"value": 240, "unit": "°"}
